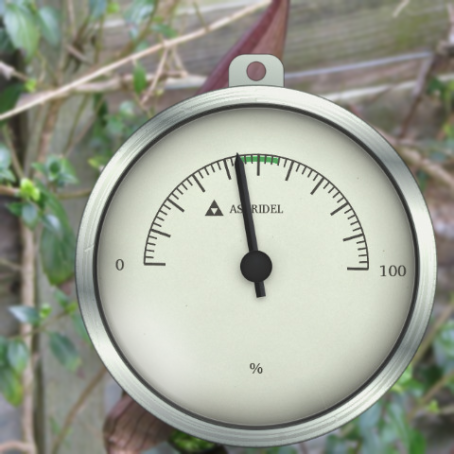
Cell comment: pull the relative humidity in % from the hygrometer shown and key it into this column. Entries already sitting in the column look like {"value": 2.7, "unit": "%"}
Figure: {"value": 44, "unit": "%"}
